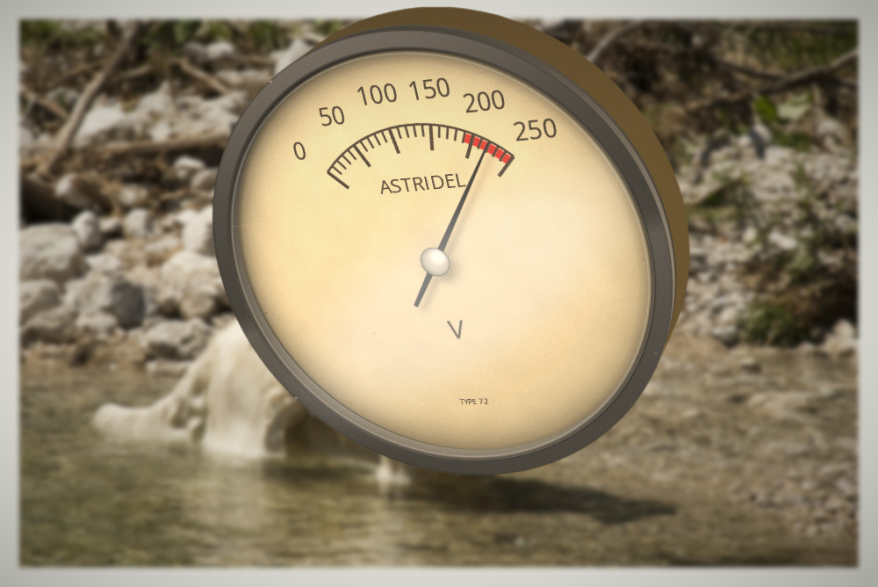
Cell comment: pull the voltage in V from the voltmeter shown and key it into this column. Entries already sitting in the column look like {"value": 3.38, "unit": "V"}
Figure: {"value": 220, "unit": "V"}
